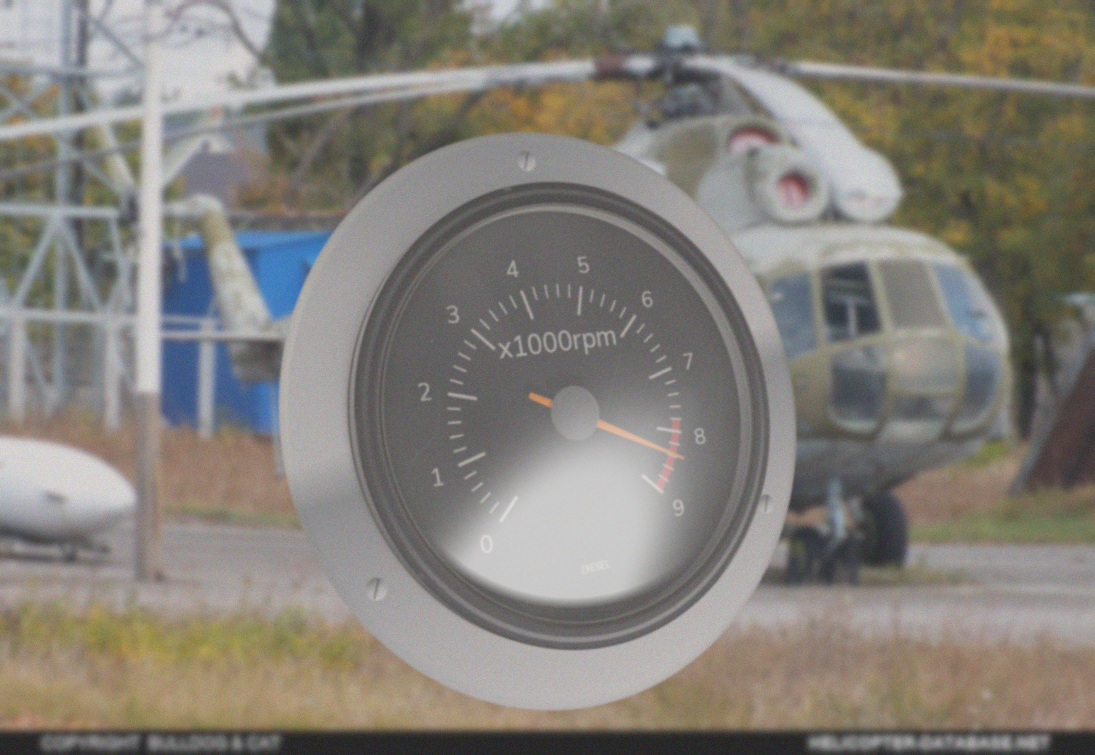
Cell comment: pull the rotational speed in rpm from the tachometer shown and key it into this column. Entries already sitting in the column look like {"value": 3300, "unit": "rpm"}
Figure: {"value": 8400, "unit": "rpm"}
